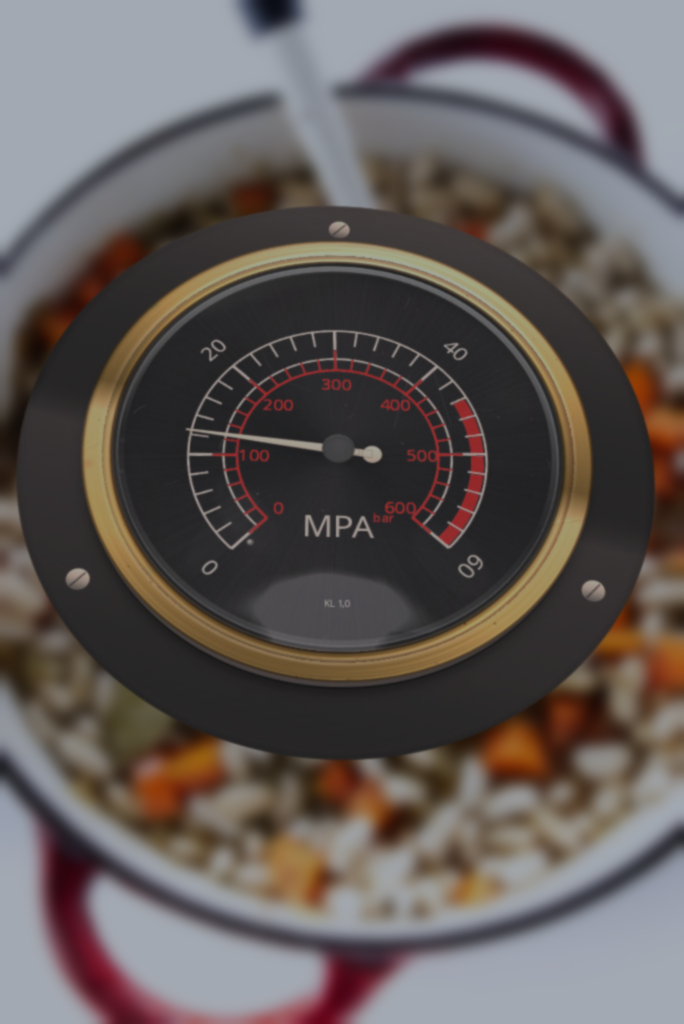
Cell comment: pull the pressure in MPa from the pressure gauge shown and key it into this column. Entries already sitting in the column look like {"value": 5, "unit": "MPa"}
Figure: {"value": 12, "unit": "MPa"}
